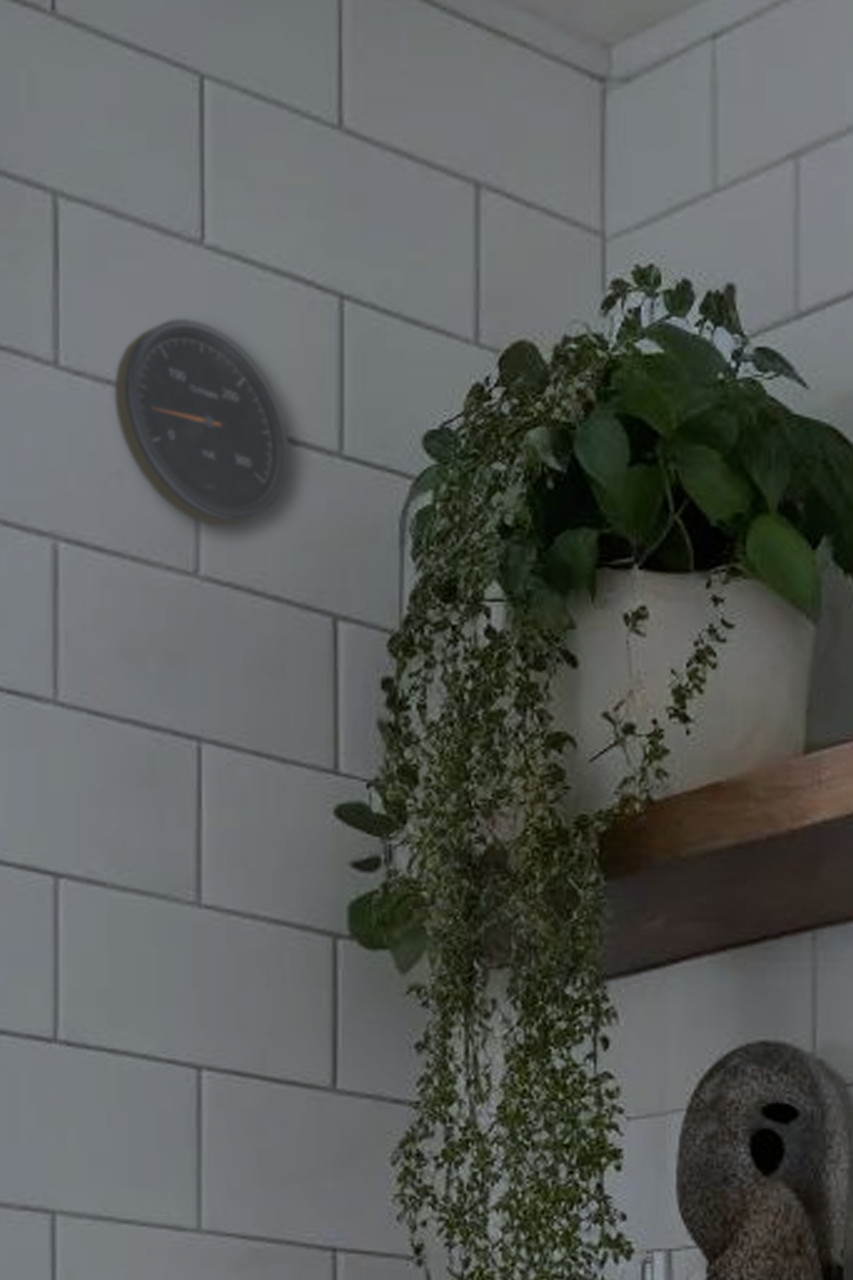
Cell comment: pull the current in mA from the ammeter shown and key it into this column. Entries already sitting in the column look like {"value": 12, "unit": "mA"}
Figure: {"value": 30, "unit": "mA"}
